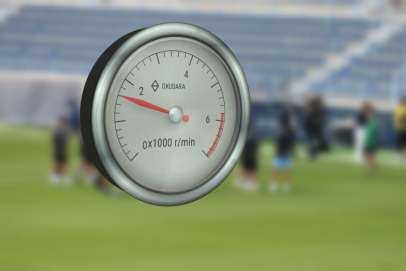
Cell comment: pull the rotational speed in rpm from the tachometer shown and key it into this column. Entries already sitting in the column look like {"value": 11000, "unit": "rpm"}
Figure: {"value": 1600, "unit": "rpm"}
